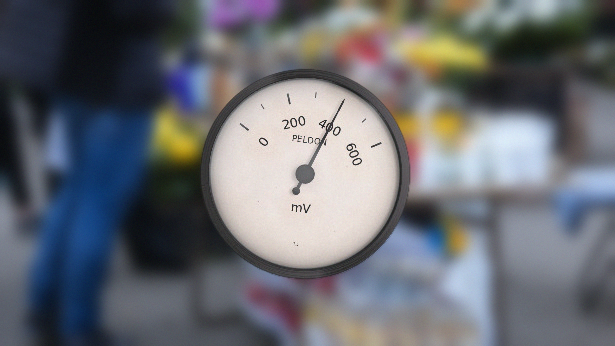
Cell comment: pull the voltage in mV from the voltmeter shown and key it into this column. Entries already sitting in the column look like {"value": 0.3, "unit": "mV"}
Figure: {"value": 400, "unit": "mV"}
